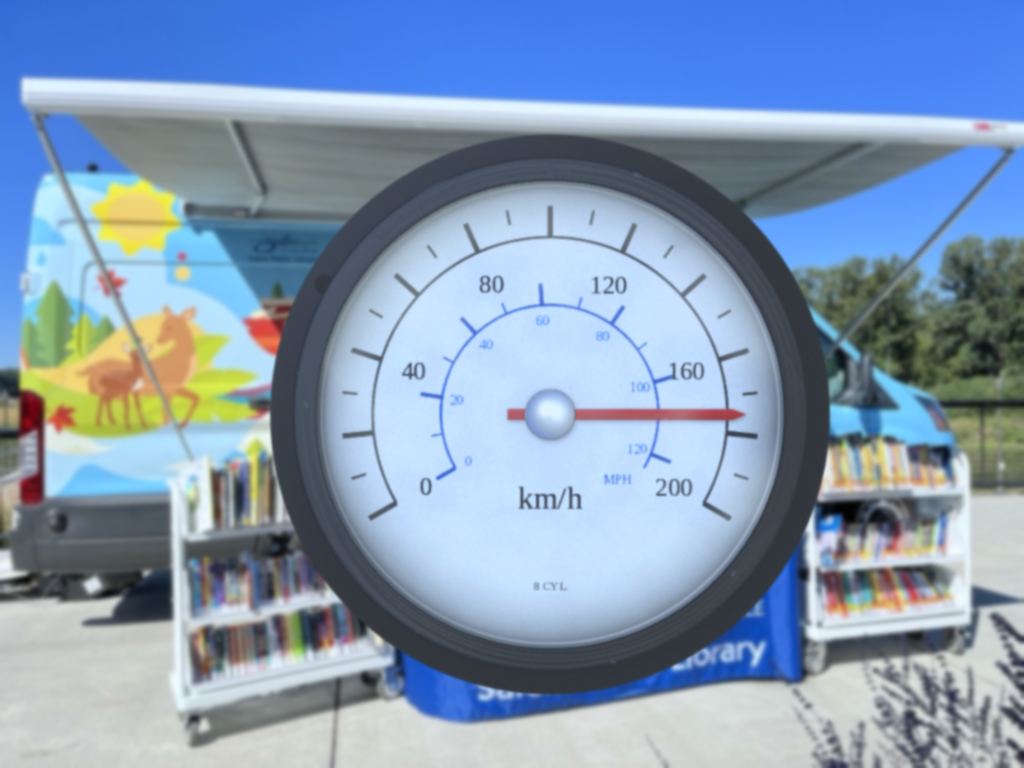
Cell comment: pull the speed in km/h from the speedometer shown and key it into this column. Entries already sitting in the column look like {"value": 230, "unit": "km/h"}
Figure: {"value": 175, "unit": "km/h"}
